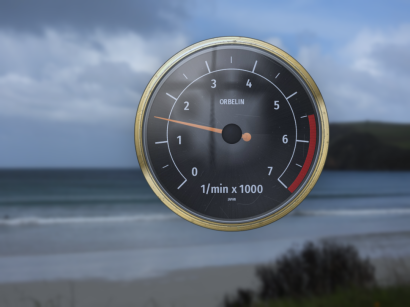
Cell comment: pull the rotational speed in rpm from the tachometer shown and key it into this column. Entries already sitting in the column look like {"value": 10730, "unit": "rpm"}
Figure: {"value": 1500, "unit": "rpm"}
